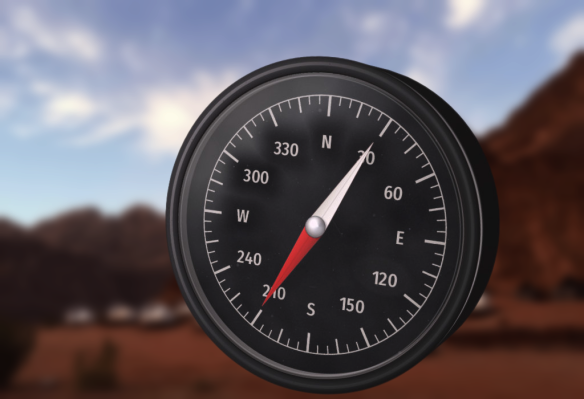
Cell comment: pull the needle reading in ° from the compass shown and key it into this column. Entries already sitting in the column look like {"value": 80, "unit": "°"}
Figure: {"value": 210, "unit": "°"}
